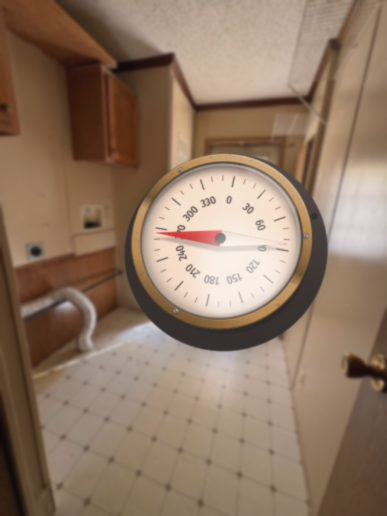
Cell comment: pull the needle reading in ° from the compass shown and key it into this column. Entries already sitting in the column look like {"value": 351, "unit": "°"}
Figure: {"value": 265, "unit": "°"}
